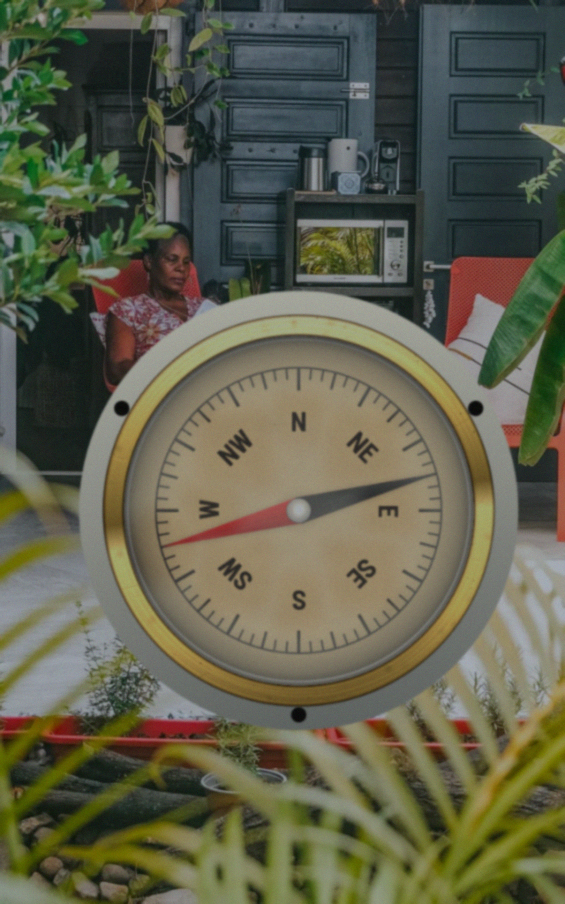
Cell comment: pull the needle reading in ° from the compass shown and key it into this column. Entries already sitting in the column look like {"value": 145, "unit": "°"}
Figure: {"value": 255, "unit": "°"}
